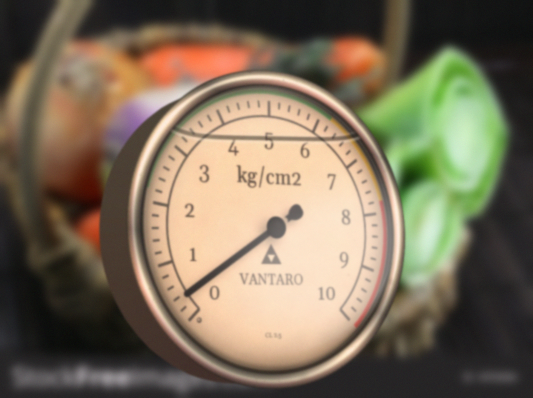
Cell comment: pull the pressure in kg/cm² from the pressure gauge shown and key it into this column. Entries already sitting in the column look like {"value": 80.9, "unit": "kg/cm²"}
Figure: {"value": 0.4, "unit": "kg/cm²"}
